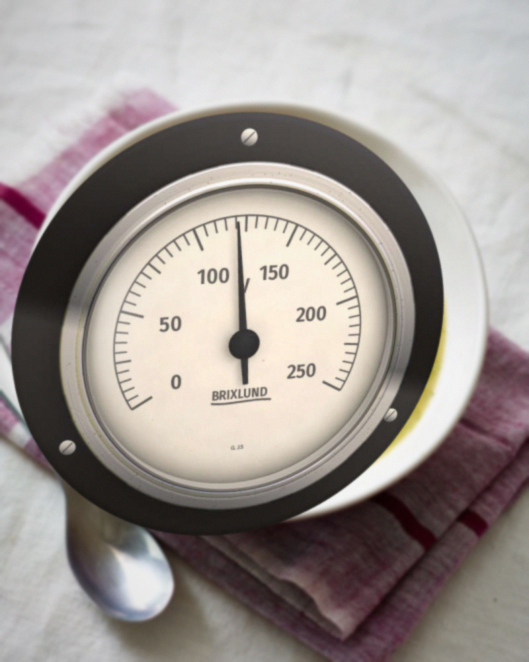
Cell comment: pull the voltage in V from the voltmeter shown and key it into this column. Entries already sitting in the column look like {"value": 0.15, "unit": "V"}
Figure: {"value": 120, "unit": "V"}
